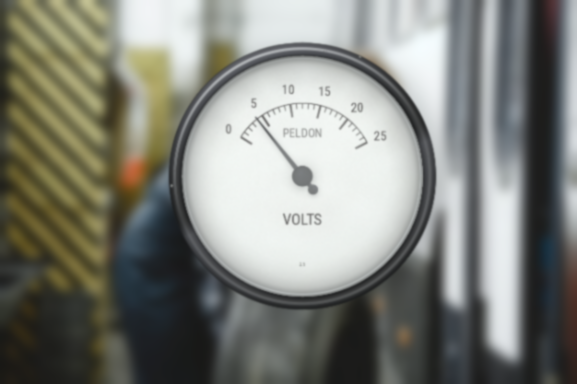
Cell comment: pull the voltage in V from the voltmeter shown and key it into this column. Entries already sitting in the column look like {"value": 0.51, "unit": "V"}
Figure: {"value": 4, "unit": "V"}
